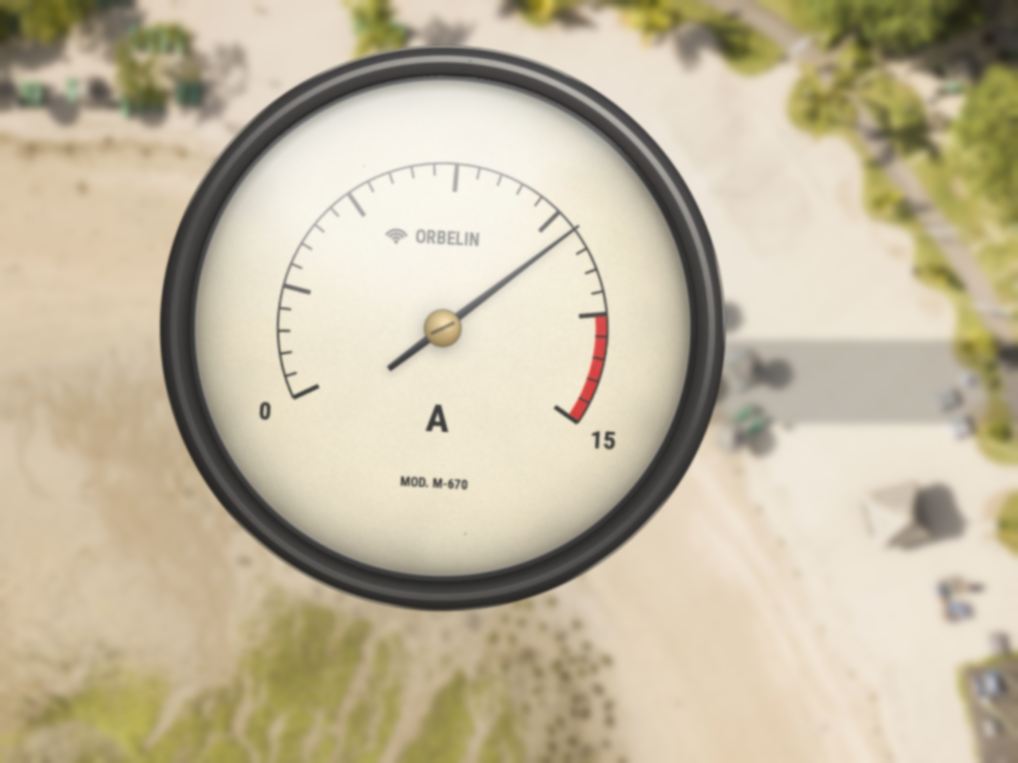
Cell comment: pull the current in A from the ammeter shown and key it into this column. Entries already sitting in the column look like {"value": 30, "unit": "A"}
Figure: {"value": 10.5, "unit": "A"}
